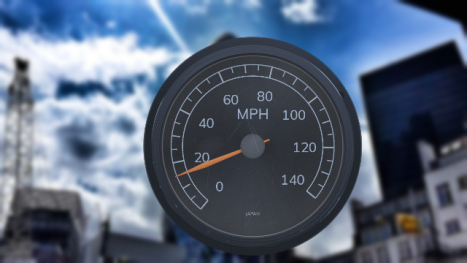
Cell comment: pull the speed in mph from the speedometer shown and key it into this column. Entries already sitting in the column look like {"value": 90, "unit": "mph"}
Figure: {"value": 15, "unit": "mph"}
